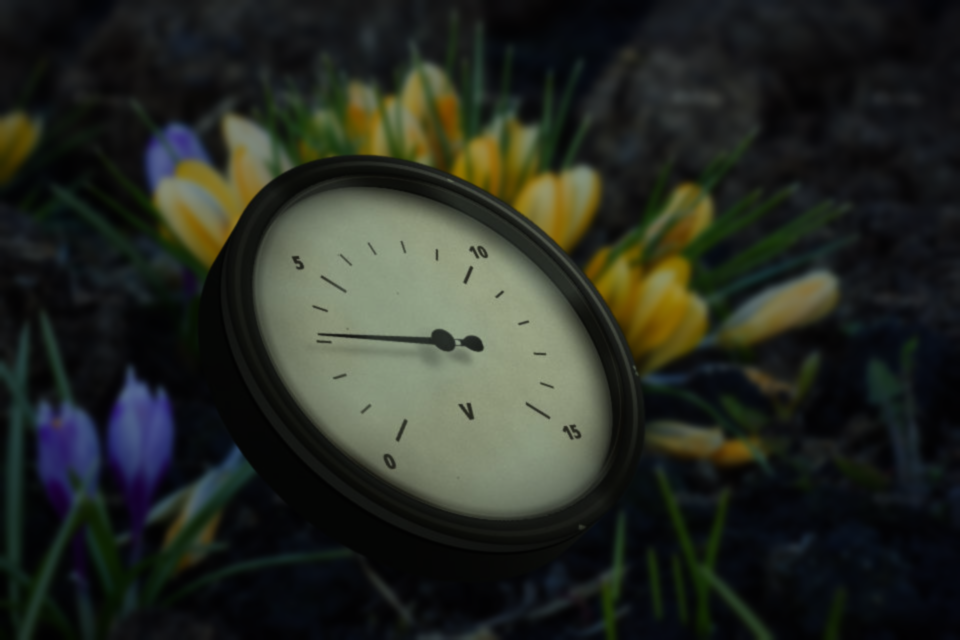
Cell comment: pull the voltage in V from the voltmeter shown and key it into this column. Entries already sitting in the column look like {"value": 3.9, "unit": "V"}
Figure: {"value": 3, "unit": "V"}
